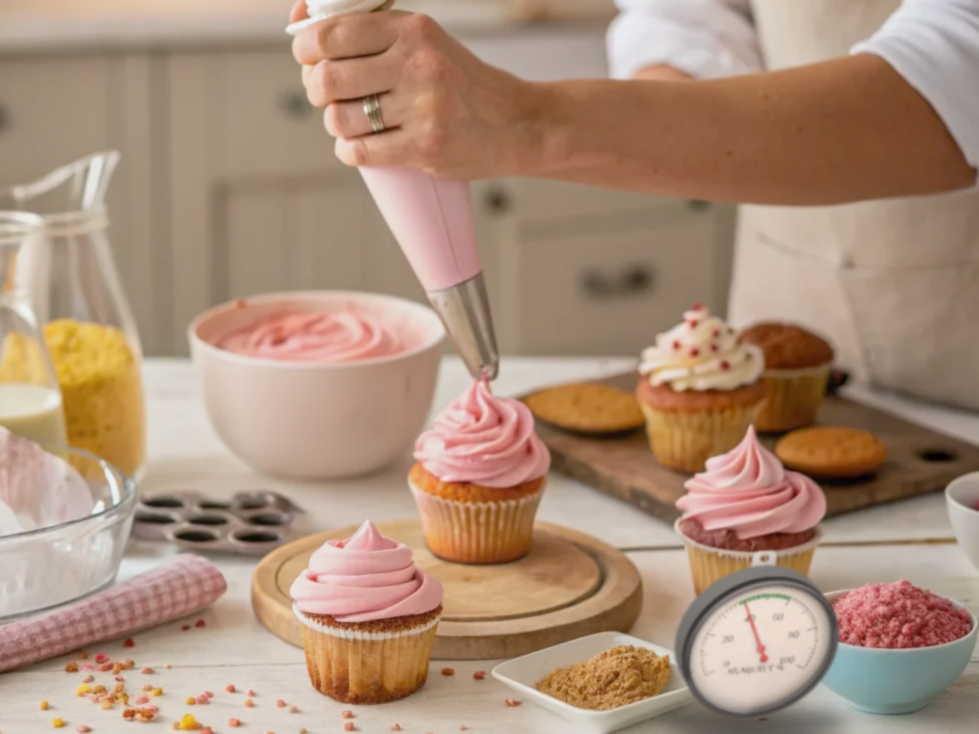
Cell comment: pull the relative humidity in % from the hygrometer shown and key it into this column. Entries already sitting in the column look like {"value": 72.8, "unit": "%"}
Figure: {"value": 40, "unit": "%"}
